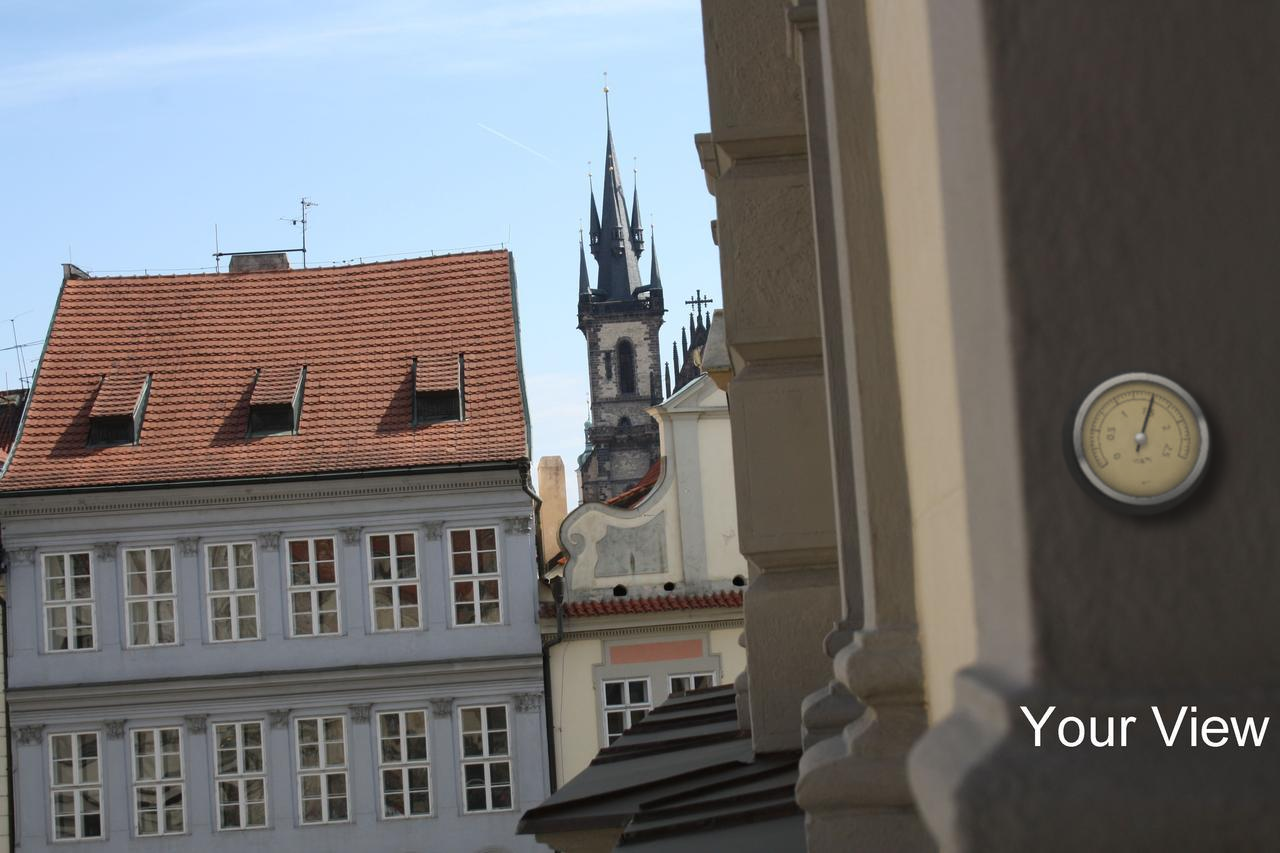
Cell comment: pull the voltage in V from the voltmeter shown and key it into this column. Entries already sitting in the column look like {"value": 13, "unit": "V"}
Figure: {"value": 1.5, "unit": "V"}
